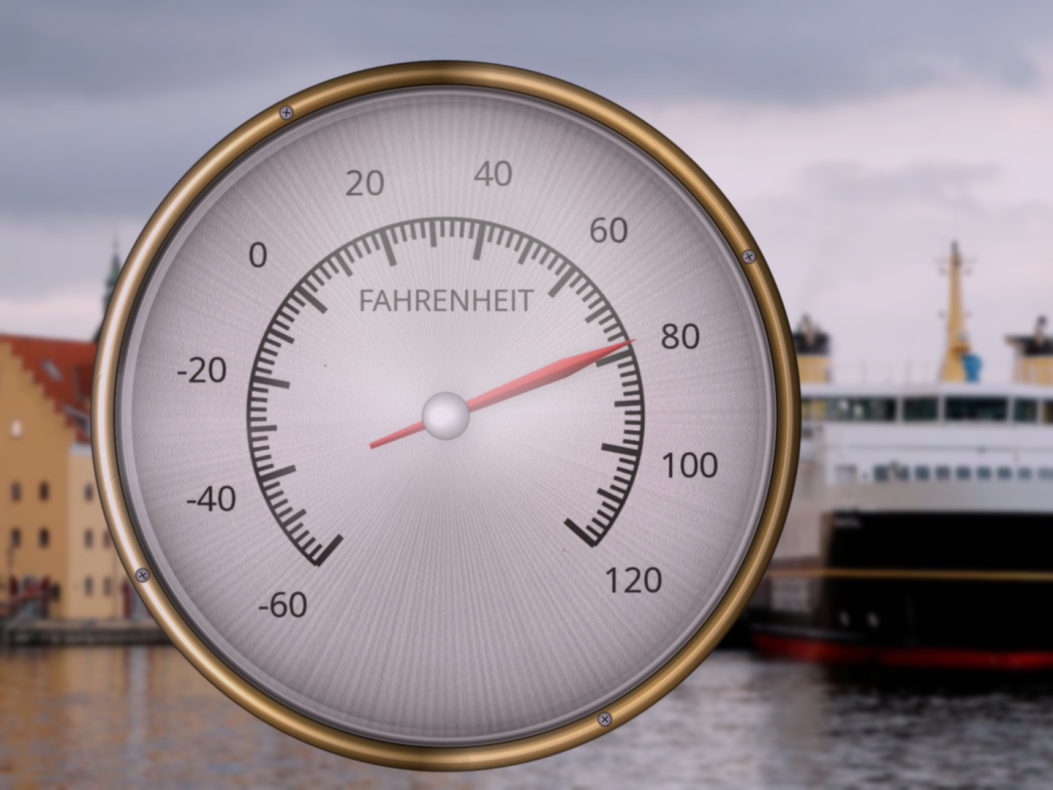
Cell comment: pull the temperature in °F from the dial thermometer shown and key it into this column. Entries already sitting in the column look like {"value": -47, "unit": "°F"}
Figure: {"value": 78, "unit": "°F"}
